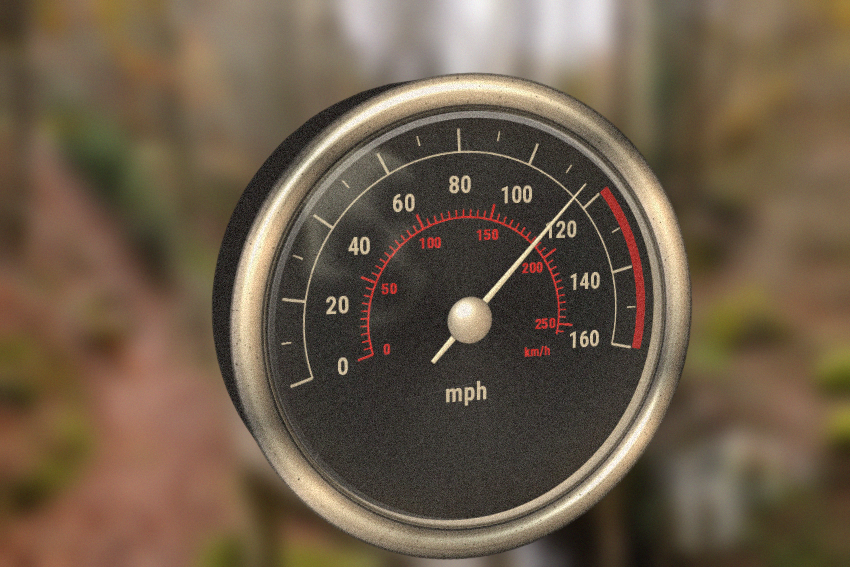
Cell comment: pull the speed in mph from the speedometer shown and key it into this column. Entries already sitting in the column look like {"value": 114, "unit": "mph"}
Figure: {"value": 115, "unit": "mph"}
